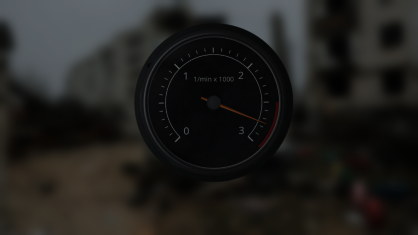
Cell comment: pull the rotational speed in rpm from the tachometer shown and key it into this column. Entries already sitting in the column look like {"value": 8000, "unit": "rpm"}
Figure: {"value": 2750, "unit": "rpm"}
